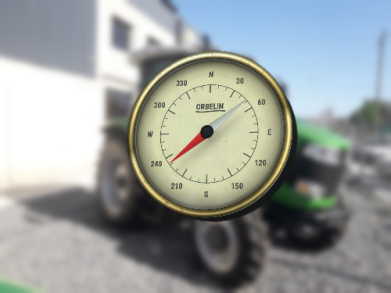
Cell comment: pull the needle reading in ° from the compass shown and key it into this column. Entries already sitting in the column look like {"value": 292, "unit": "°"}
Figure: {"value": 230, "unit": "°"}
